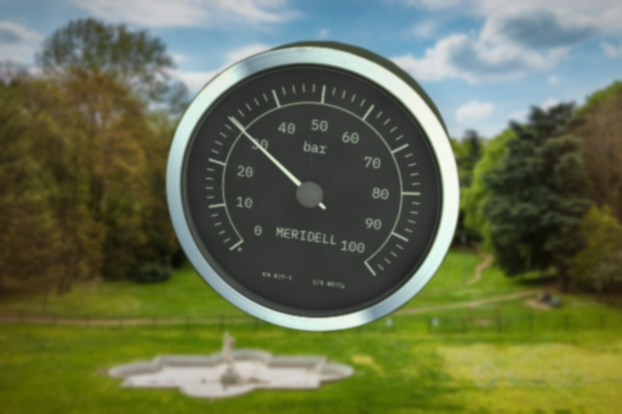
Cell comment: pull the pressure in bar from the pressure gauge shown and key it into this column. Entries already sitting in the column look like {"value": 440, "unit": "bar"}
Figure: {"value": 30, "unit": "bar"}
